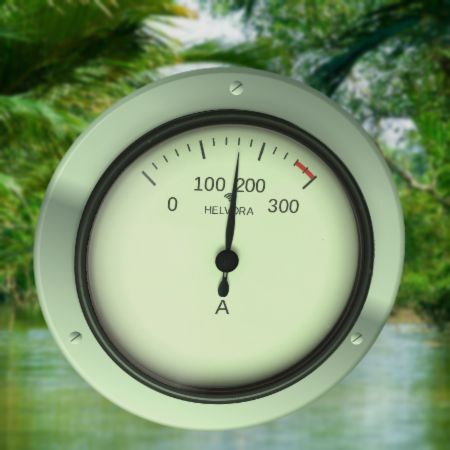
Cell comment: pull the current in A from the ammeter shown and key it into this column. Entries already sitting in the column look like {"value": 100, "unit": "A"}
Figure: {"value": 160, "unit": "A"}
